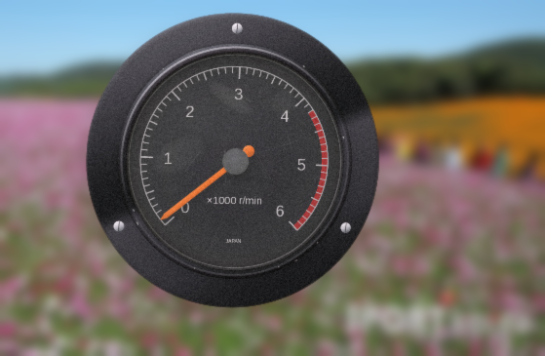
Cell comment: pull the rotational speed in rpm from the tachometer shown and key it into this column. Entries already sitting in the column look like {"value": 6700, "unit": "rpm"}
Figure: {"value": 100, "unit": "rpm"}
